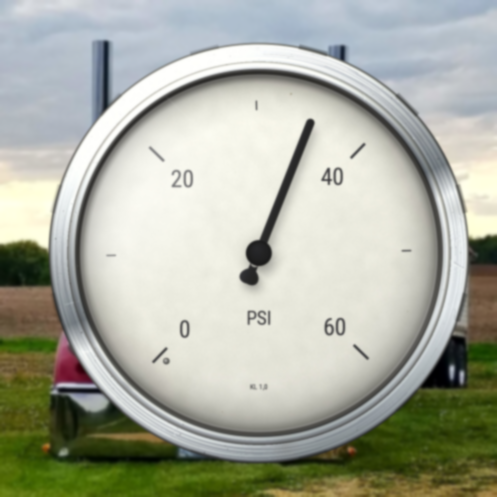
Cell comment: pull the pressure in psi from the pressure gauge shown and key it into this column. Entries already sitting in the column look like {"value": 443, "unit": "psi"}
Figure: {"value": 35, "unit": "psi"}
